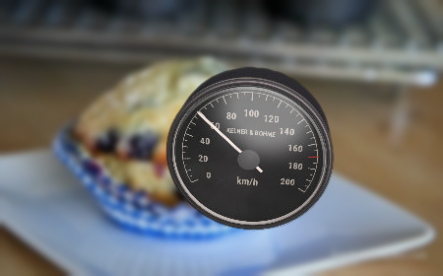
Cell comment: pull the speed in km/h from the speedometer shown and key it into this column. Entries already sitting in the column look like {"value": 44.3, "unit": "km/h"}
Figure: {"value": 60, "unit": "km/h"}
